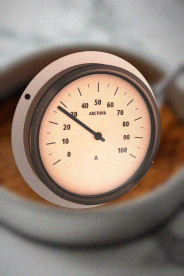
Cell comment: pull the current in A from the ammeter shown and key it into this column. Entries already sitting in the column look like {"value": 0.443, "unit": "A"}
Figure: {"value": 27.5, "unit": "A"}
